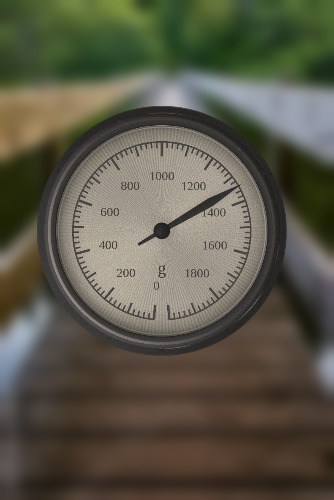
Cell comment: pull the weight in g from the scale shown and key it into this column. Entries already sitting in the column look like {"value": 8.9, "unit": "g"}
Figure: {"value": 1340, "unit": "g"}
